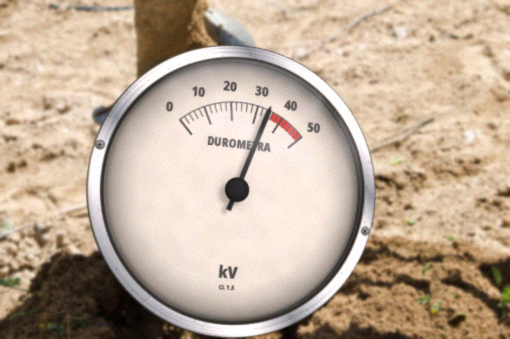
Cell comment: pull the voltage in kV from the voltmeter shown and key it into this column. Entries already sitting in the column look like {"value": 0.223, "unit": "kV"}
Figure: {"value": 34, "unit": "kV"}
